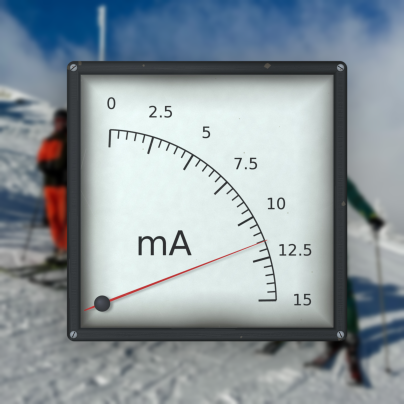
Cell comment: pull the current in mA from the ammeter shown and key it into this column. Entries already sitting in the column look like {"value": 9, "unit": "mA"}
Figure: {"value": 11.5, "unit": "mA"}
